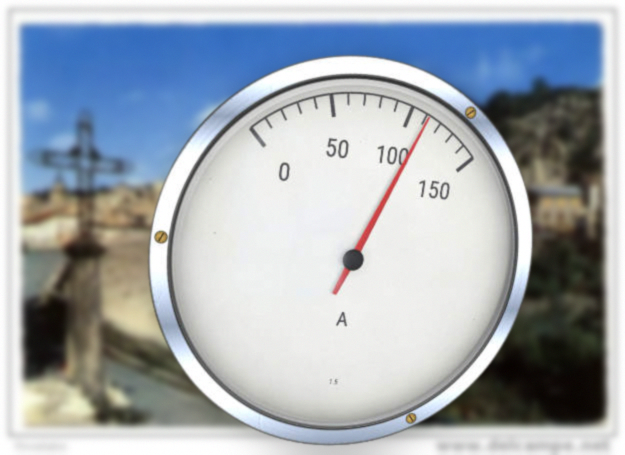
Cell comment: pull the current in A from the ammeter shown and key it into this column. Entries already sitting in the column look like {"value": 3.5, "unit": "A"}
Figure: {"value": 110, "unit": "A"}
